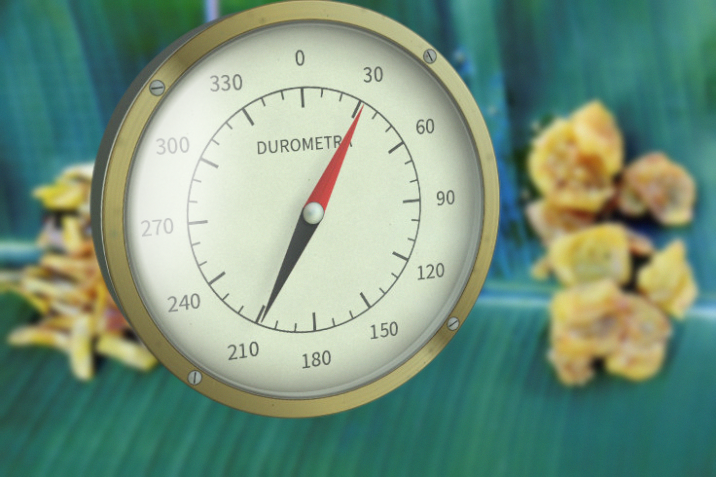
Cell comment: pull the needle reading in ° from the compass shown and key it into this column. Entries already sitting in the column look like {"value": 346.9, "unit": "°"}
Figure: {"value": 30, "unit": "°"}
